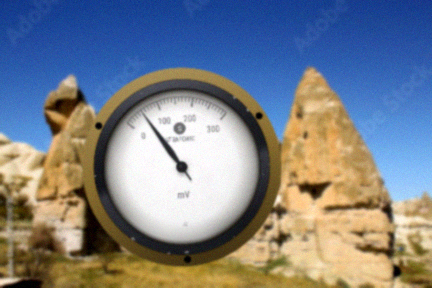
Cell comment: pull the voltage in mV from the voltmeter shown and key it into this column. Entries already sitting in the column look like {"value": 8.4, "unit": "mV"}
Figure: {"value": 50, "unit": "mV"}
